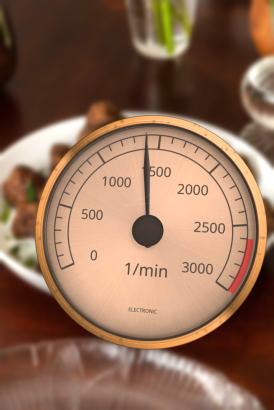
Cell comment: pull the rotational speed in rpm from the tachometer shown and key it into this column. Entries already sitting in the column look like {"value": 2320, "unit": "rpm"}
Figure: {"value": 1400, "unit": "rpm"}
